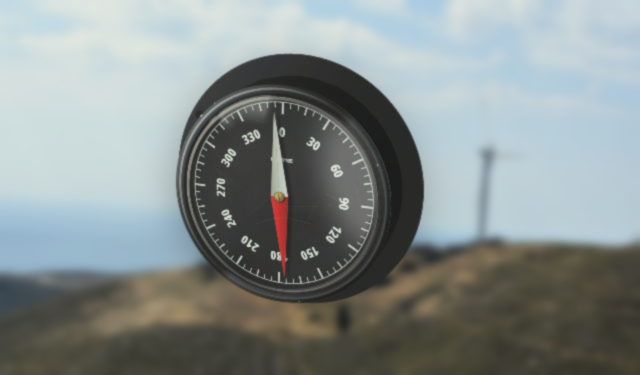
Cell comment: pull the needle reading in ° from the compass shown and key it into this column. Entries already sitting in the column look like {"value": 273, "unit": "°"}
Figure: {"value": 175, "unit": "°"}
